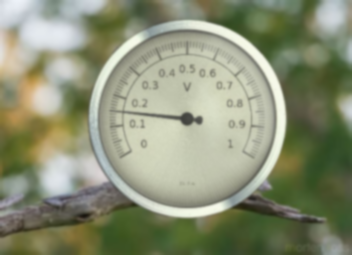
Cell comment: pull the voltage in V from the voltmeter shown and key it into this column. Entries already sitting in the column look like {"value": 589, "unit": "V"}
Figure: {"value": 0.15, "unit": "V"}
